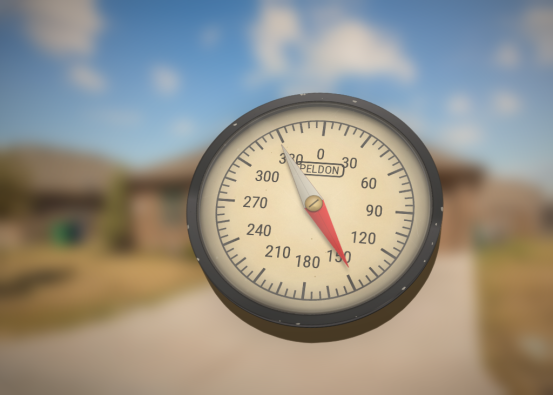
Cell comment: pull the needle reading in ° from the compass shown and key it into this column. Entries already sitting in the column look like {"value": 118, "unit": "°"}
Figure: {"value": 147.5, "unit": "°"}
